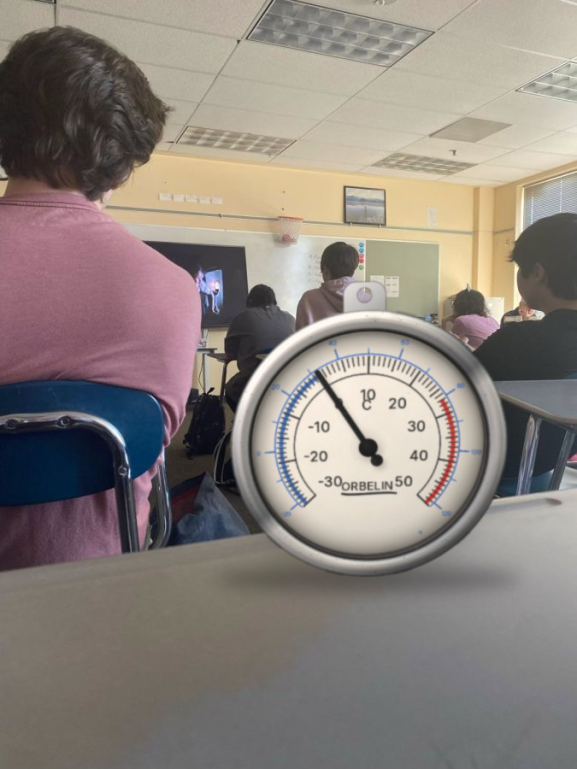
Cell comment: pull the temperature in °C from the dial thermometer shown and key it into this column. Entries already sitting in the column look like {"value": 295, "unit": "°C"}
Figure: {"value": 0, "unit": "°C"}
